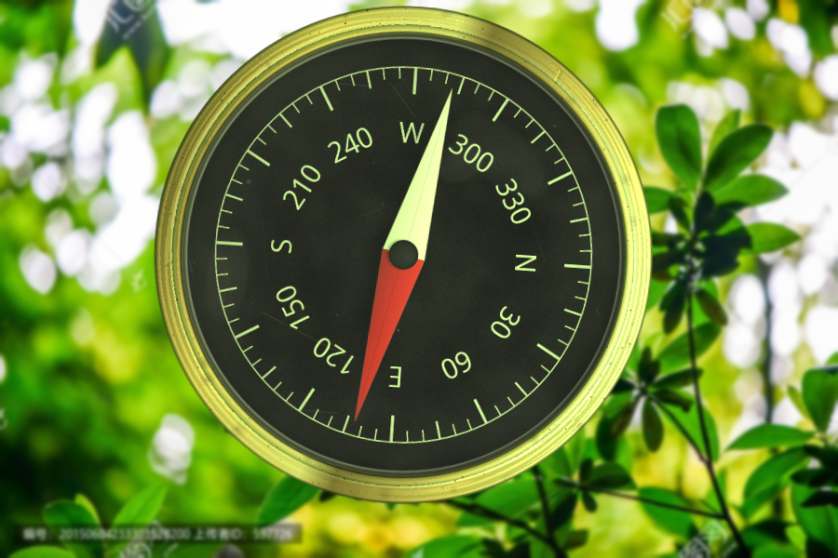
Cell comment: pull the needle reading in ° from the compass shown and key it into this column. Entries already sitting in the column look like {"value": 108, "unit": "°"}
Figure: {"value": 102.5, "unit": "°"}
